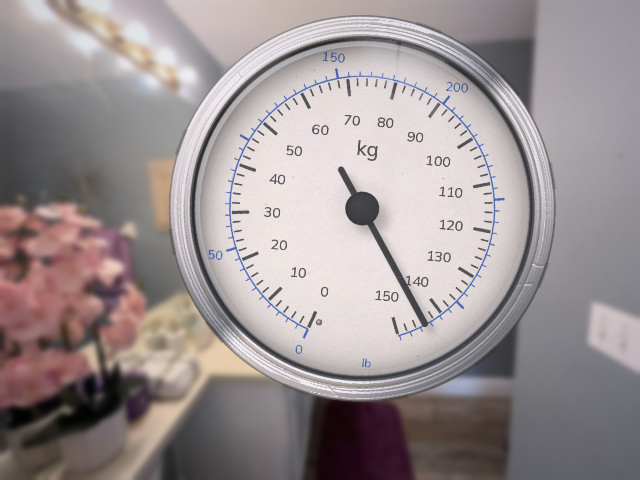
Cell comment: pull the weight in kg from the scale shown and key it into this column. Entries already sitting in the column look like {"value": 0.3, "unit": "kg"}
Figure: {"value": 144, "unit": "kg"}
